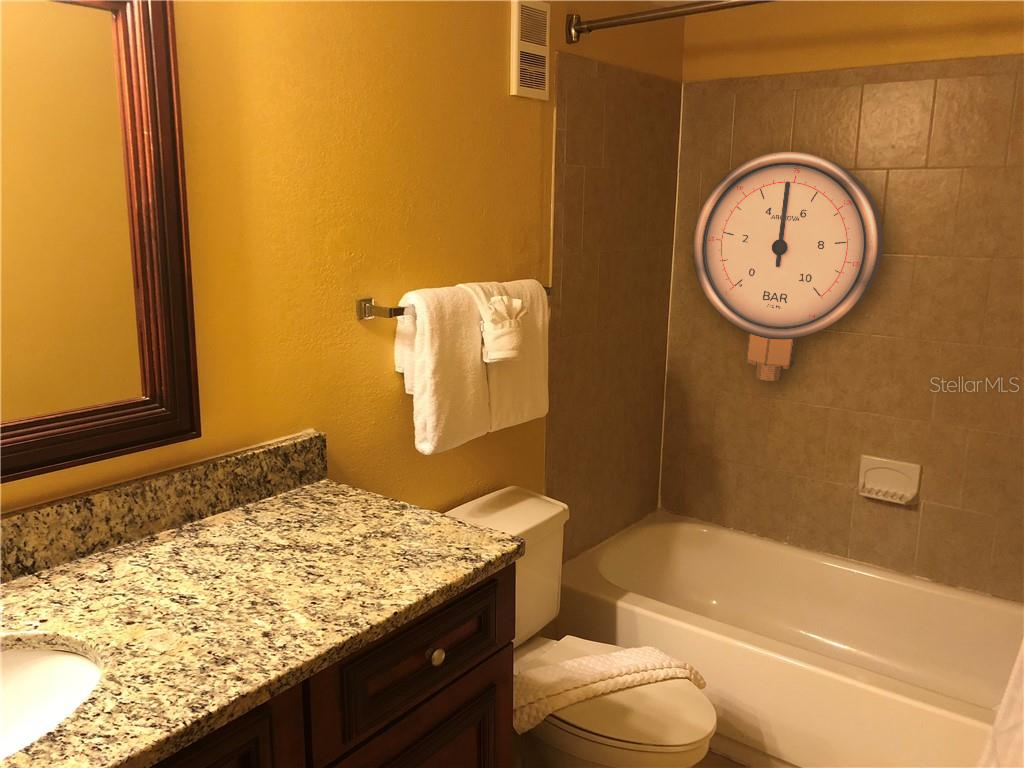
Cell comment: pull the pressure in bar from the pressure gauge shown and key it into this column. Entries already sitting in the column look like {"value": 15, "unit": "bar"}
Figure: {"value": 5, "unit": "bar"}
